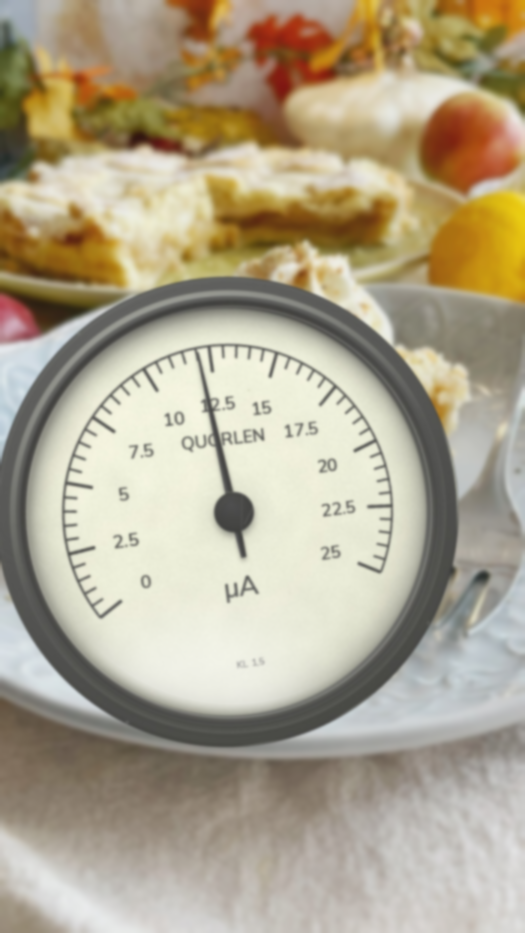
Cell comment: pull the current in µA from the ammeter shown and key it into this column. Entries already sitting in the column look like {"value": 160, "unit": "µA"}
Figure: {"value": 12, "unit": "µA"}
